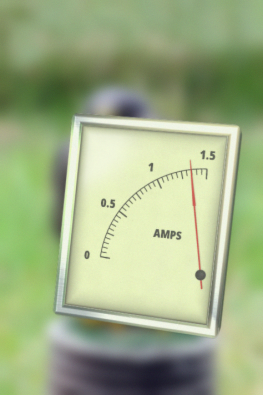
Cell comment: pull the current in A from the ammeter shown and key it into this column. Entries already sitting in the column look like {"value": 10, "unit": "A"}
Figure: {"value": 1.35, "unit": "A"}
